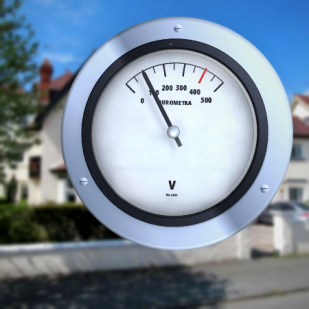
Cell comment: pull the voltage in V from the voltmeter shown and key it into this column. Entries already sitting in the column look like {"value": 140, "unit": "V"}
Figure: {"value": 100, "unit": "V"}
